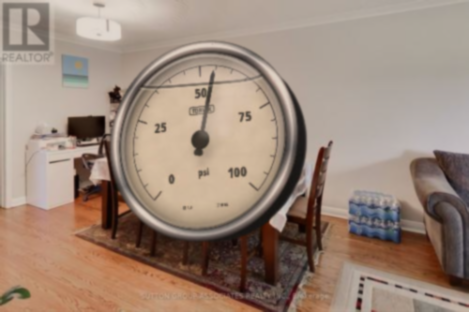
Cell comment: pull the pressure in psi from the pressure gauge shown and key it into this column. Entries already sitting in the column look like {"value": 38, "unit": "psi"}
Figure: {"value": 55, "unit": "psi"}
